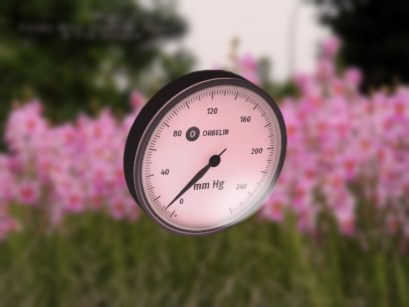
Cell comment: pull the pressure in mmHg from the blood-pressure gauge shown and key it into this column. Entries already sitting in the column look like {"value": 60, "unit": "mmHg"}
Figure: {"value": 10, "unit": "mmHg"}
